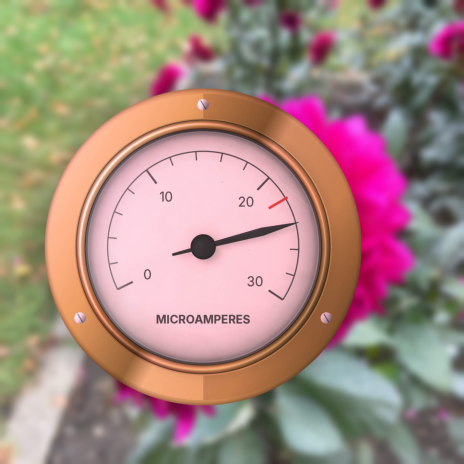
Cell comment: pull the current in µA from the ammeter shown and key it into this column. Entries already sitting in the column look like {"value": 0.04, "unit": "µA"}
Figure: {"value": 24, "unit": "µA"}
